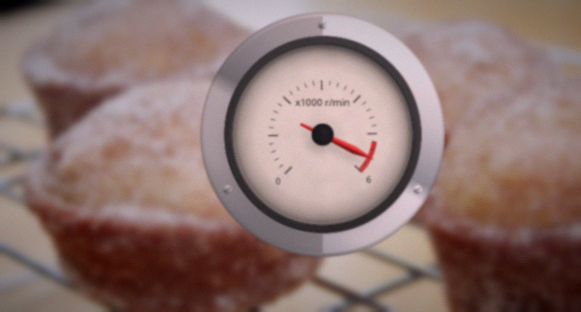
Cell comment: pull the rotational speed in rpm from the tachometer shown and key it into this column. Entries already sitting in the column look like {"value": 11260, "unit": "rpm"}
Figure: {"value": 5600, "unit": "rpm"}
